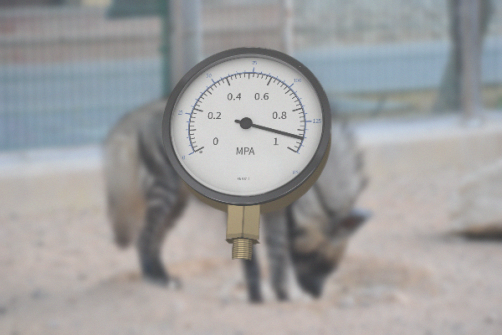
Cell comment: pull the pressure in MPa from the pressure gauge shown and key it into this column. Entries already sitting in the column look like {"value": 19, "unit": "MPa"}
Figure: {"value": 0.94, "unit": "MPa"}
